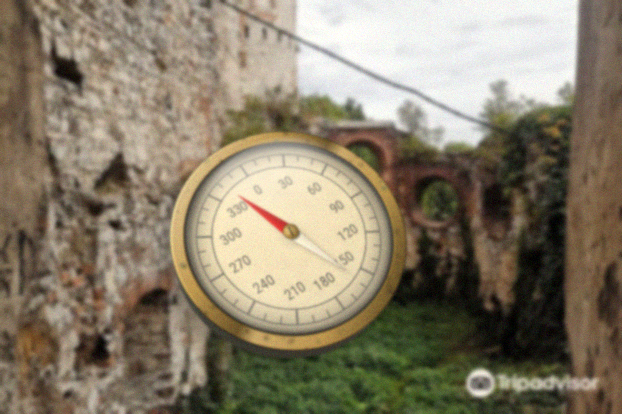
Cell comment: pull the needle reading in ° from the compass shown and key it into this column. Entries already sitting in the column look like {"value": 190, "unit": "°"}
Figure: {"value": 340, "unit": "°"}
